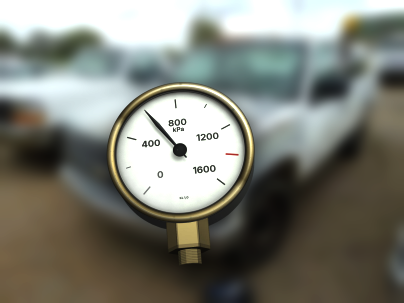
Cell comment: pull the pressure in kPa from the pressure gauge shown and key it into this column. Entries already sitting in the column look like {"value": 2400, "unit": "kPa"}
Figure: {"value": 600, "unit": "kPa"}
